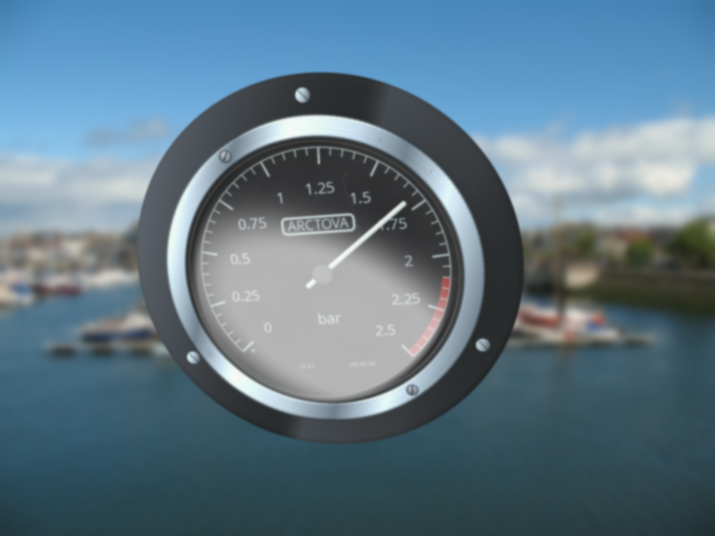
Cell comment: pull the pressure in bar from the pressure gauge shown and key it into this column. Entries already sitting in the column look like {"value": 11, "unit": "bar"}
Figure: {"value": 1.7, "unit": "bar"}
